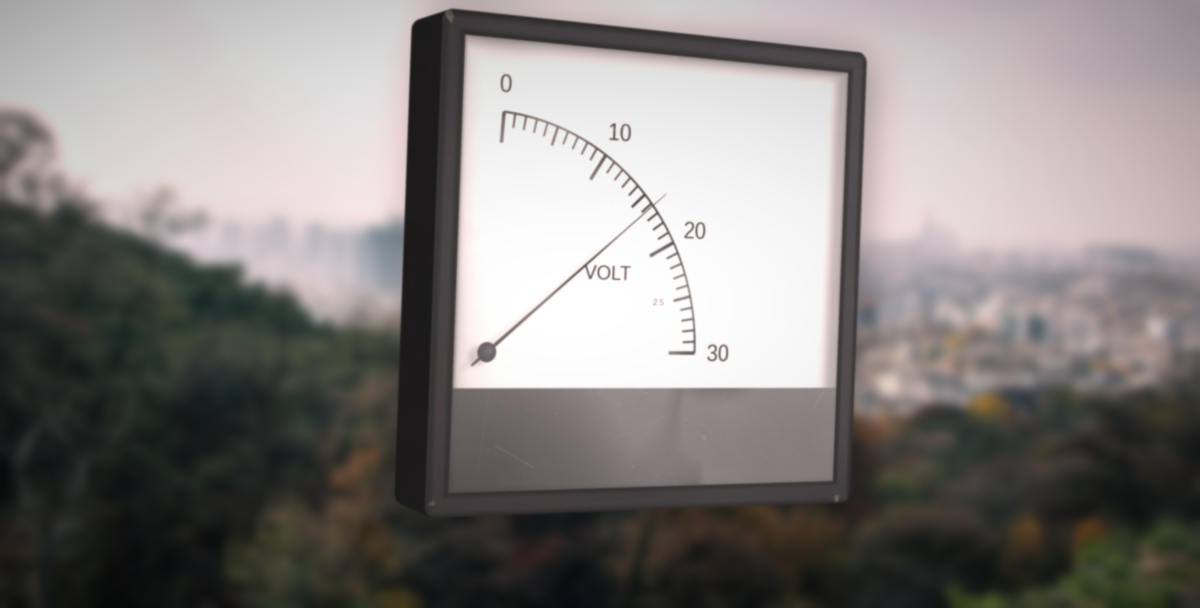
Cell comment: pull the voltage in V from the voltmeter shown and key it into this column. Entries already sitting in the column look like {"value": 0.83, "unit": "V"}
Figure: {"value": 16, "unit": "V"}
